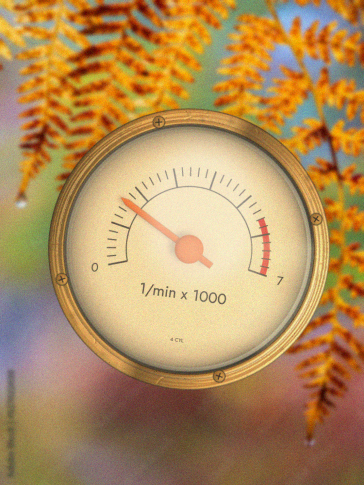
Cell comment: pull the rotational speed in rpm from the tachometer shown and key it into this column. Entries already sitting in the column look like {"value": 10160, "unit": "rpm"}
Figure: {"value": 1600, "unit": "rpm"}
